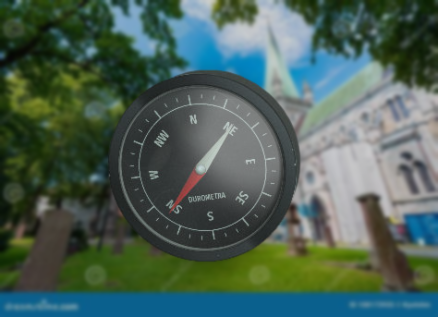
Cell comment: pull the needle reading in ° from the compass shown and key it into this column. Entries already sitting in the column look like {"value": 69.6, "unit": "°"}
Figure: {"value": 225, "unit": "°"}
